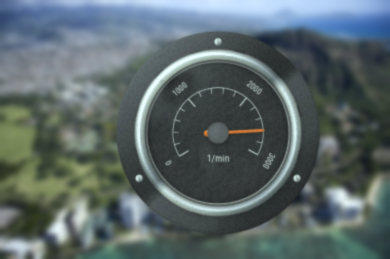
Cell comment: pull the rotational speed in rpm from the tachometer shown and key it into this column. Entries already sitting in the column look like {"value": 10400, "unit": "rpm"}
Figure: {"value": 2600, "unit": "rpm"}
